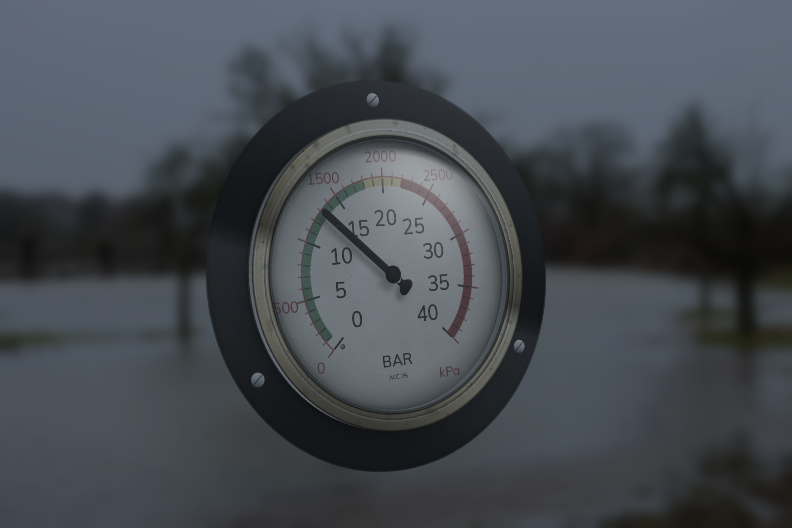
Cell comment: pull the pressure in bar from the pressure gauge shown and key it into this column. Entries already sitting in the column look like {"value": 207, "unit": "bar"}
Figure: {"value": 13, "unit": "bar"}
